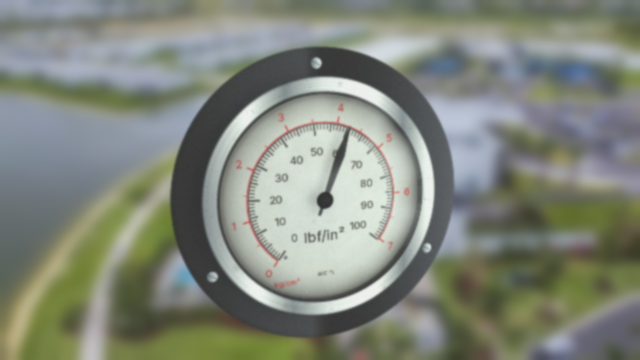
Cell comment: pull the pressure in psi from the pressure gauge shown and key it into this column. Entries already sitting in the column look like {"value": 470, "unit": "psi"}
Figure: {"value": 60, "unit": "psi"}
